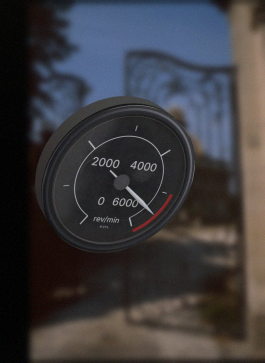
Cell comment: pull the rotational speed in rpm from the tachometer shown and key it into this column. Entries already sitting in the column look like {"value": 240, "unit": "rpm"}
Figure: {"value": 5500, "unit": "rpm"}
